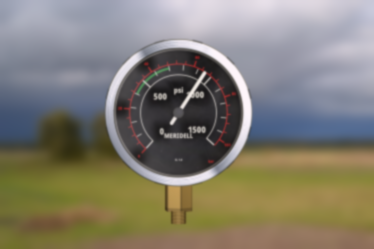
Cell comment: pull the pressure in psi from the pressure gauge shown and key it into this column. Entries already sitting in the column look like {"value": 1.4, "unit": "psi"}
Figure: {"value": 950, "unit": "psi"}
